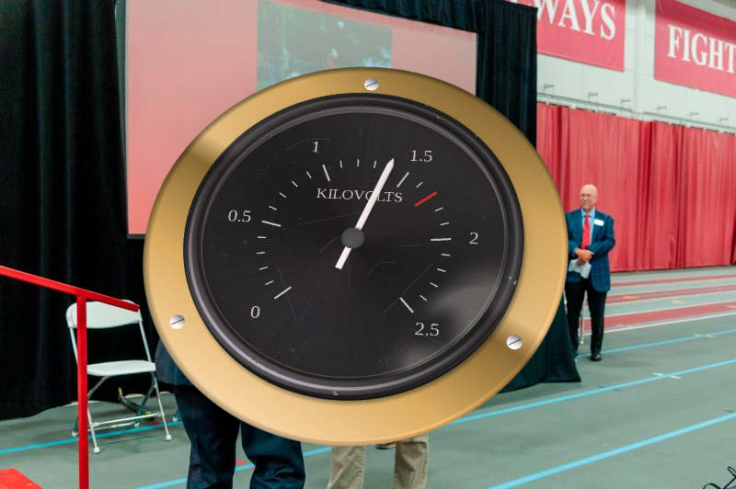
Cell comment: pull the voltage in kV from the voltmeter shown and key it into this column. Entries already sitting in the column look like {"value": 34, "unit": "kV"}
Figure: {"value": 1.4, "unit": "kV"}
